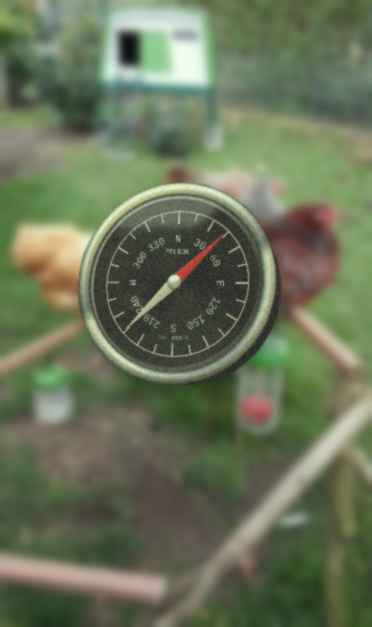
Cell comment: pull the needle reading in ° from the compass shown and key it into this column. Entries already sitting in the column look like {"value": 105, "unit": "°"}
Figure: {"value": 45, "unit": "°"}
